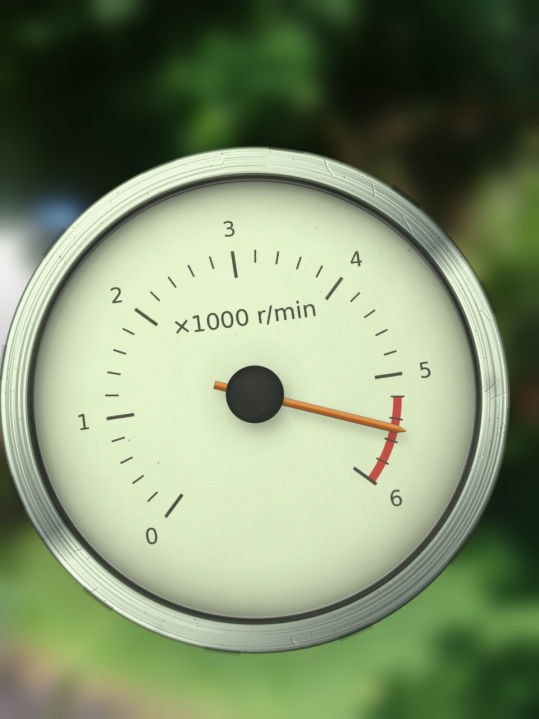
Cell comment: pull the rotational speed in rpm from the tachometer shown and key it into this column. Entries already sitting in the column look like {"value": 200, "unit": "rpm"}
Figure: {"value": 5500, "unit": "rpm"}
